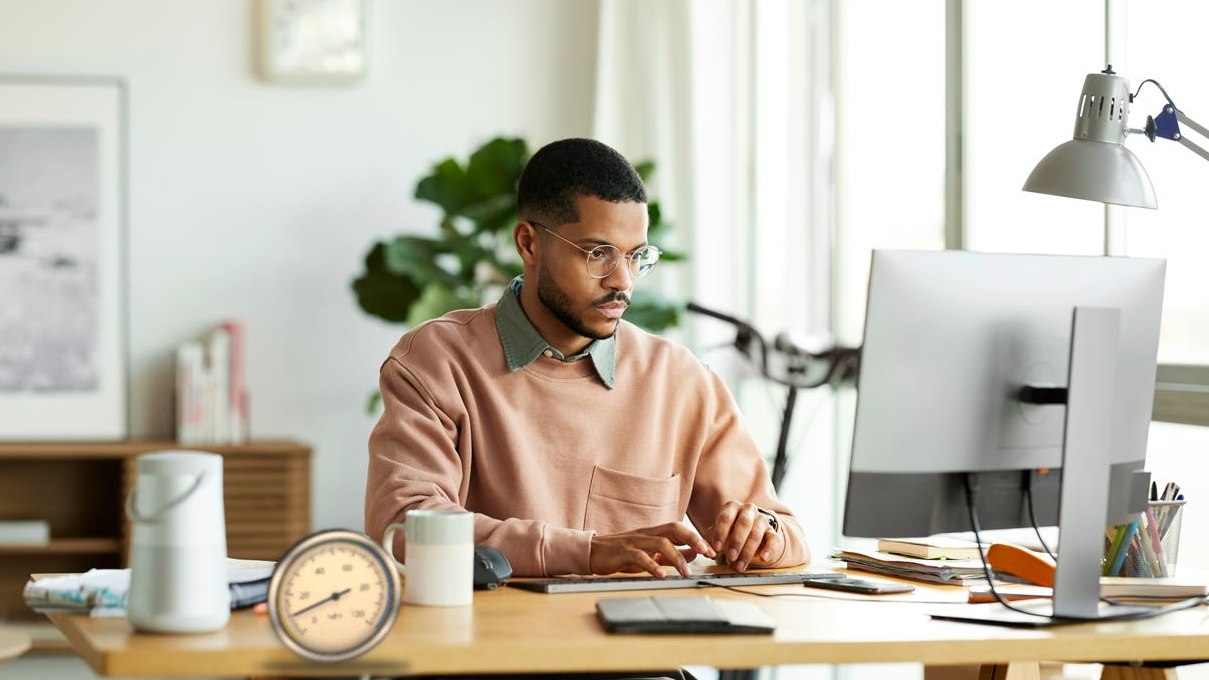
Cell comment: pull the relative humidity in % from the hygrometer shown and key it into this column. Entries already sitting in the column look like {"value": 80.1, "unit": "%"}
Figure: {"value": 10, "unit": "%"}
